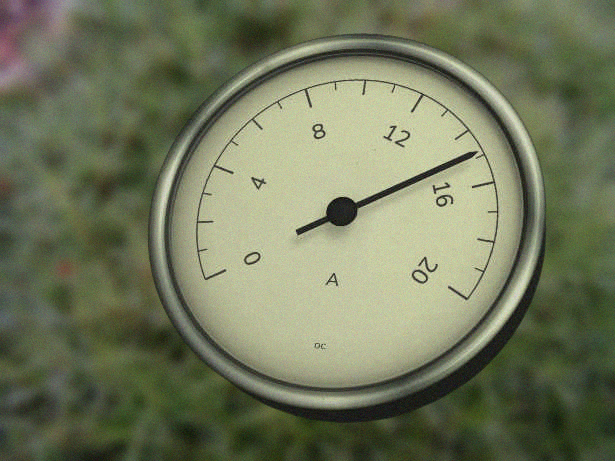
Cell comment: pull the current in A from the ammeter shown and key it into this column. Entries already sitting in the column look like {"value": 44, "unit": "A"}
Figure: {"value": 15, "unit": "A"}
